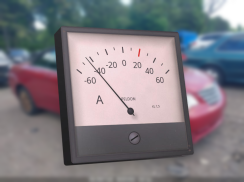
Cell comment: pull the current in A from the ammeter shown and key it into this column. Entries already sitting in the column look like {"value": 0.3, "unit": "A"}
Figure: {"value": -45, "unit": "A"}
